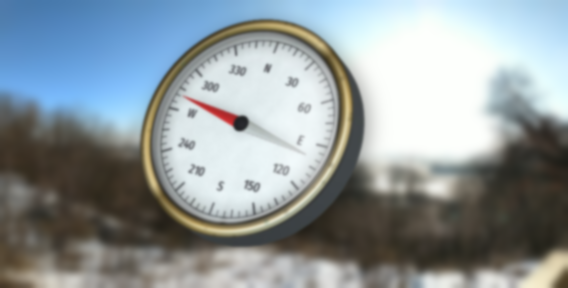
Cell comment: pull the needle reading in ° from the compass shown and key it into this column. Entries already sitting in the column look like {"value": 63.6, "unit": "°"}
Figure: {"value": 280, "unit": "°"}
